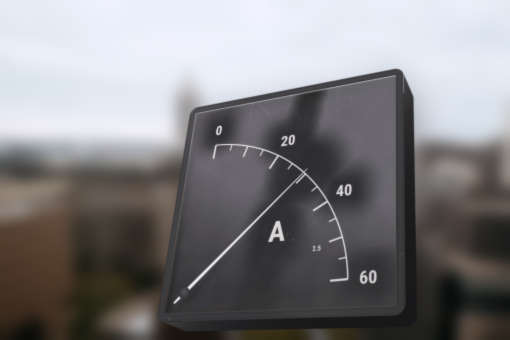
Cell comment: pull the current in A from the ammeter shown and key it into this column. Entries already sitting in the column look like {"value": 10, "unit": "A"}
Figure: {"value": 30, "unit": "A"}
